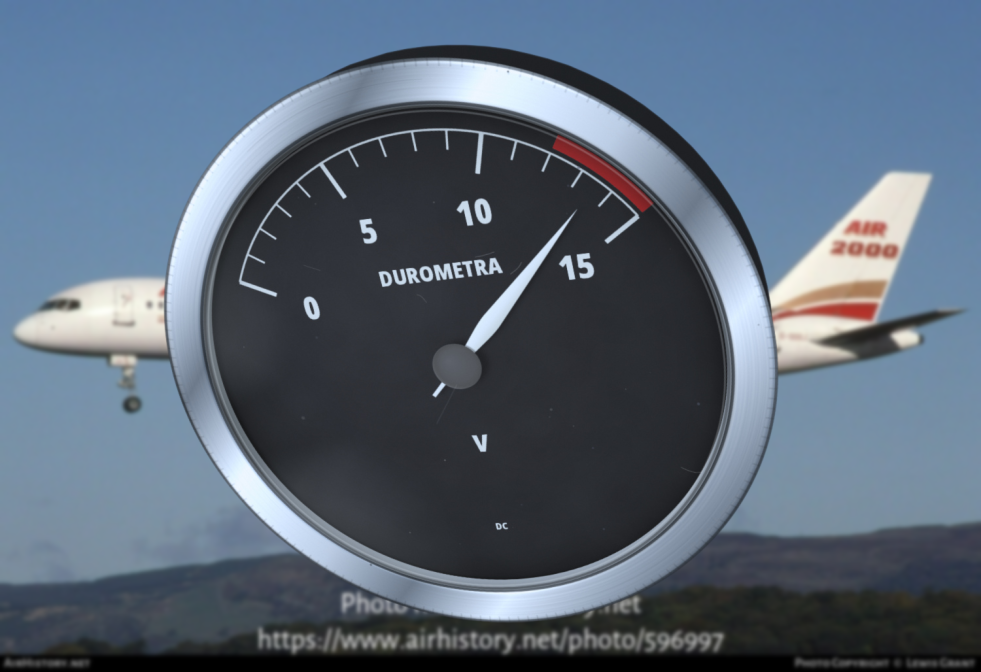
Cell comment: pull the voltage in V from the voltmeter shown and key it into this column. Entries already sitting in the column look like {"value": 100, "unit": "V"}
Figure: {"value": 13.5, "unit": "V"}
